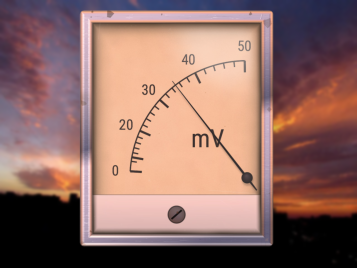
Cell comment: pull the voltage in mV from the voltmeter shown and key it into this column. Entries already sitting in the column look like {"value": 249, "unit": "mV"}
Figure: {"value": 35, "unit": "mV"}
